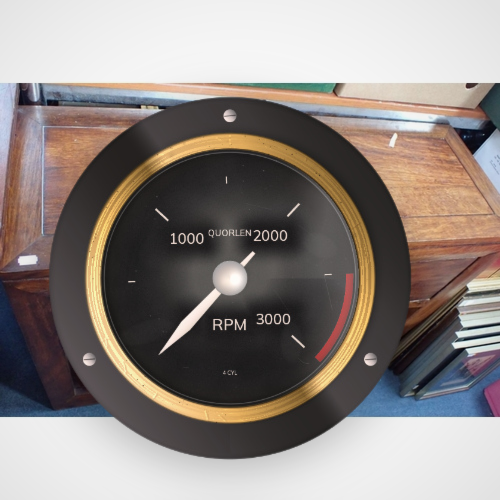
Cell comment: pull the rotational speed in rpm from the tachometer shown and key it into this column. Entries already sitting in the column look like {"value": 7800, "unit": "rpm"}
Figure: {"value": 0, "unit": "rpm"}
